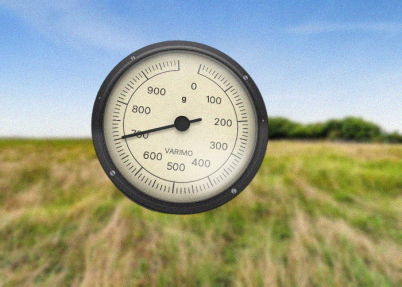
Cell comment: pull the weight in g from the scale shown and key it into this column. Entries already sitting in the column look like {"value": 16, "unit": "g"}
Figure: {"value": 700, "unit": "g"}
